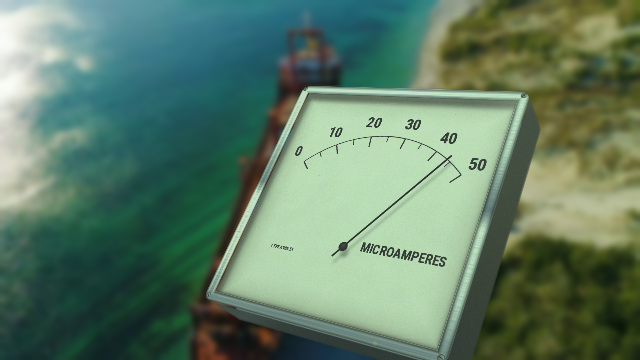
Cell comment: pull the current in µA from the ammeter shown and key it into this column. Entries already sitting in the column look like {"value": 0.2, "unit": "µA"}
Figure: {"value": 45, "unit": "µA"}
